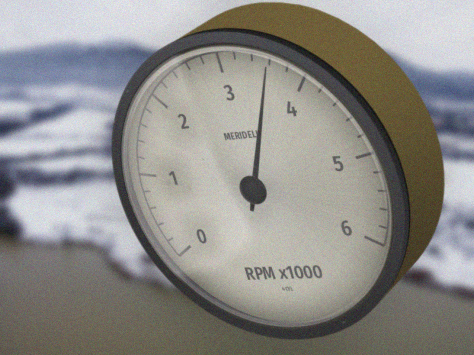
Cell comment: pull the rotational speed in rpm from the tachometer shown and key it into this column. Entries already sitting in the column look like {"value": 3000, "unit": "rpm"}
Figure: {"value": 3600, "unit": "rpm"}
